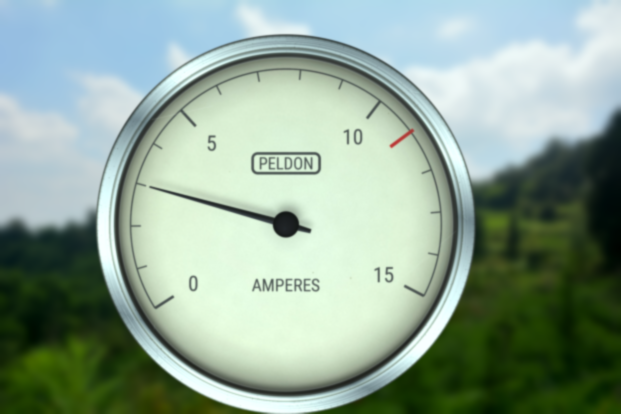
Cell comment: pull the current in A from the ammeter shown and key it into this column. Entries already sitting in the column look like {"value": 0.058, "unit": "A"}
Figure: {"value": 3, "unit": "A"}
